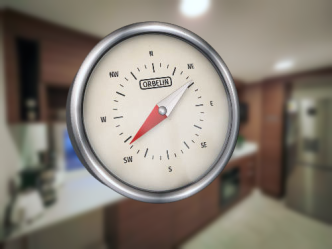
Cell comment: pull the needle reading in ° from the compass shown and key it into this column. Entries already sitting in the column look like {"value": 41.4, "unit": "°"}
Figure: {"value": 235, "unit": "°"}
